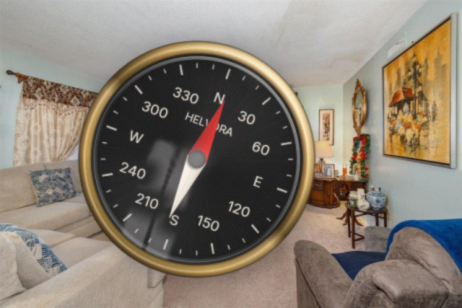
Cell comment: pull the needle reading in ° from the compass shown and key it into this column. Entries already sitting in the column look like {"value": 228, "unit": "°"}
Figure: {"value": 5, "unit": "°"}
